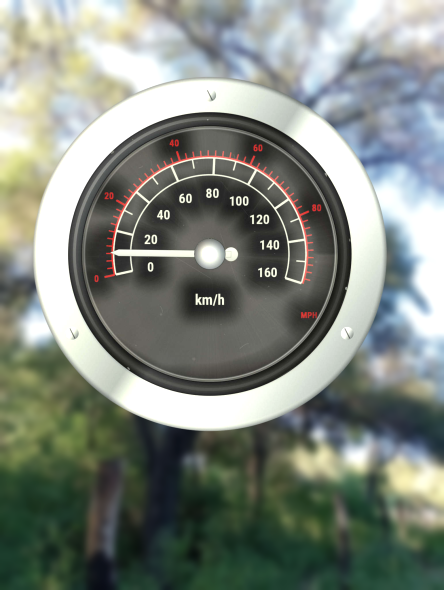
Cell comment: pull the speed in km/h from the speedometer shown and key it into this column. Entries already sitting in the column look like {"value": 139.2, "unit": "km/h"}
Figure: {"value": 10, "unit": "km/h"}
